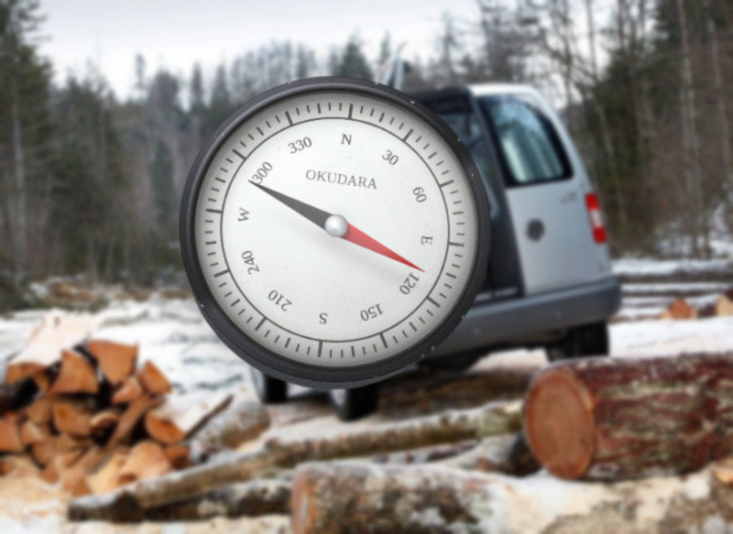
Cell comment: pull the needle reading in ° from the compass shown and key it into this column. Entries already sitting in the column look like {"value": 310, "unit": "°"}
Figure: {"value": 110, "unit": "°"}
